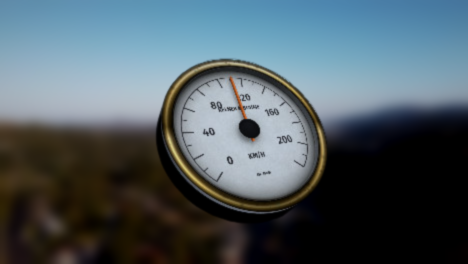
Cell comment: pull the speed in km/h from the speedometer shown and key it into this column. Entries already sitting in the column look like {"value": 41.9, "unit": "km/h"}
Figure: {"value": 110, "unit": "km/h"}
